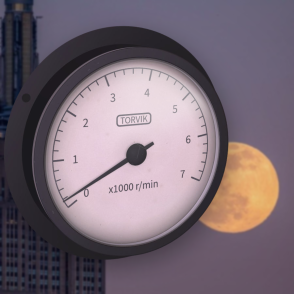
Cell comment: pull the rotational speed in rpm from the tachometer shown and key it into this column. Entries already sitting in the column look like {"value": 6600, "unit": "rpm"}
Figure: {"value": 200, "unit": "rpm"}
